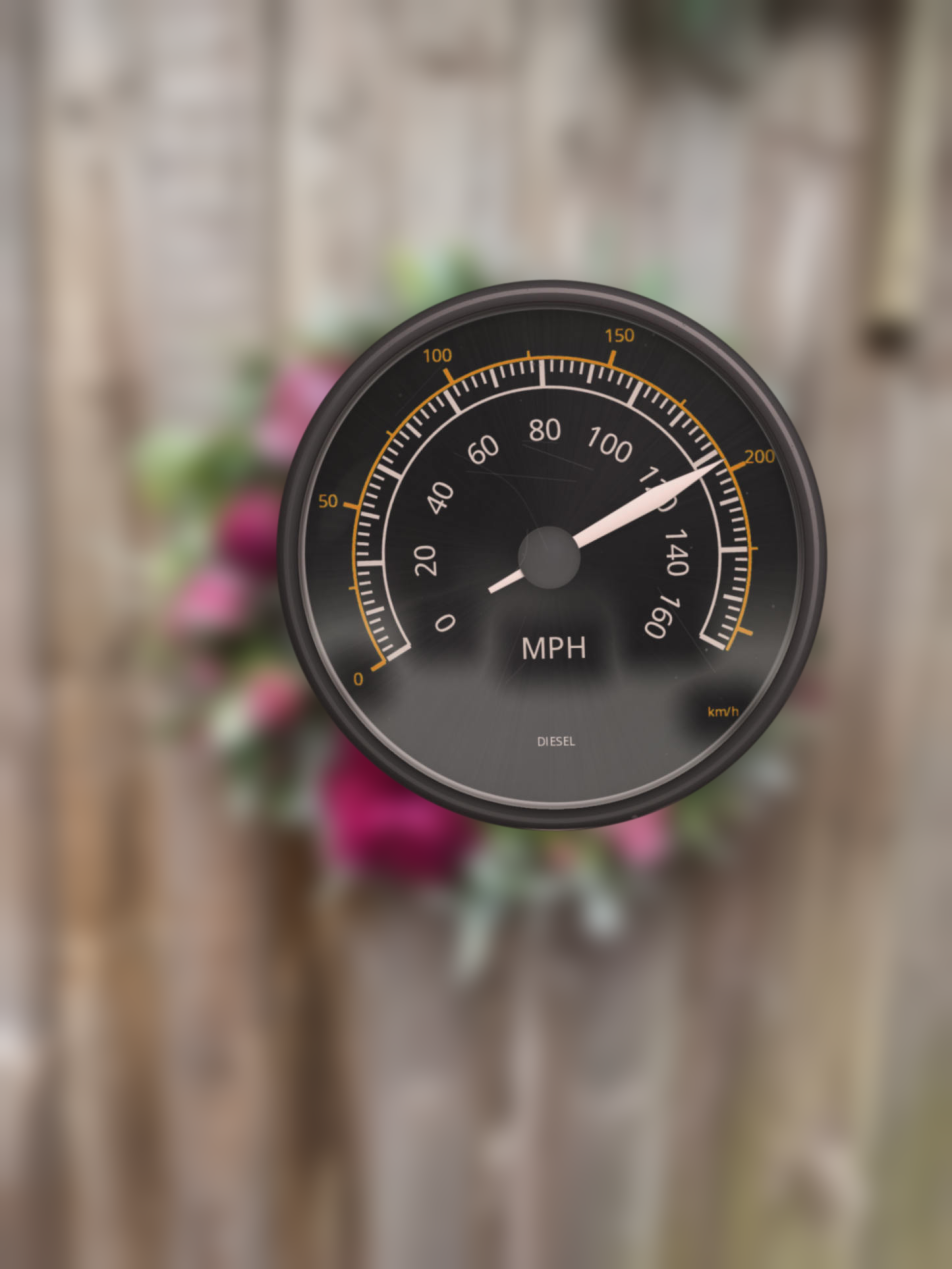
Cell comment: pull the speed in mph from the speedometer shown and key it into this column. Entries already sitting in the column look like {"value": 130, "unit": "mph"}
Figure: {"value": 122, "unit": "mph"}
